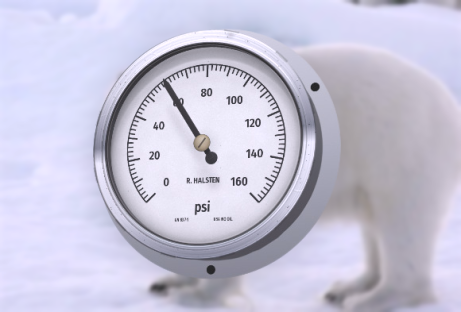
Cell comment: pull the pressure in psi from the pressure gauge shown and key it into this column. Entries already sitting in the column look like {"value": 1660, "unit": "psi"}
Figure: {"value": 60, "unit": "psi"}
